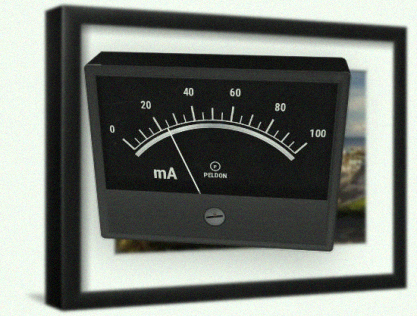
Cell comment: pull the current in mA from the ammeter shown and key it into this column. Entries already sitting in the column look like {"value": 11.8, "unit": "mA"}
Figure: {"value": 25, "unit": "mA"}
